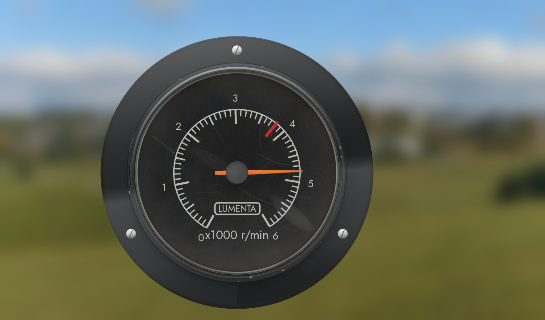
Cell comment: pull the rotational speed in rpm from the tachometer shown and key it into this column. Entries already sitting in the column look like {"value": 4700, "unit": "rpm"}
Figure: {"value": 4800, "unit": "rpm"}
